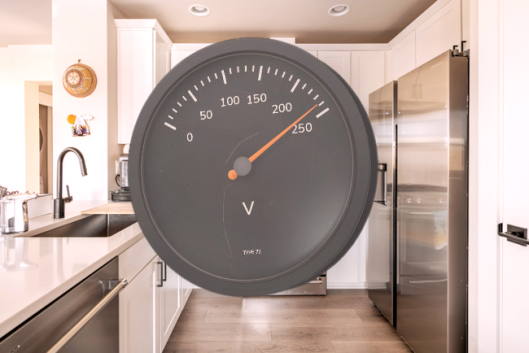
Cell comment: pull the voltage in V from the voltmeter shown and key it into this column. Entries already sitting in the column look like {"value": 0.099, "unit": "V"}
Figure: {"value": 240, "unit": "V"}
